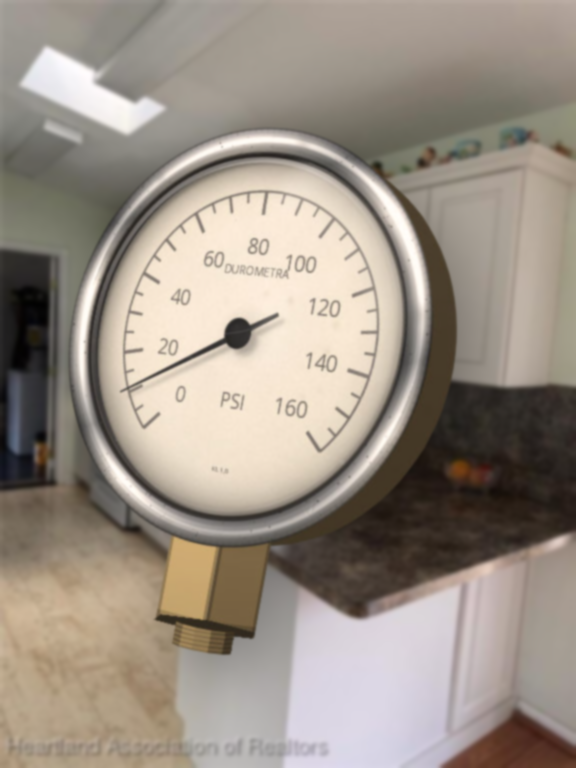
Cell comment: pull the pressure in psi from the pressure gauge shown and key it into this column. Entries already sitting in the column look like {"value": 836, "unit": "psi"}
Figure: {"value": 10, "unit": "psi"}
